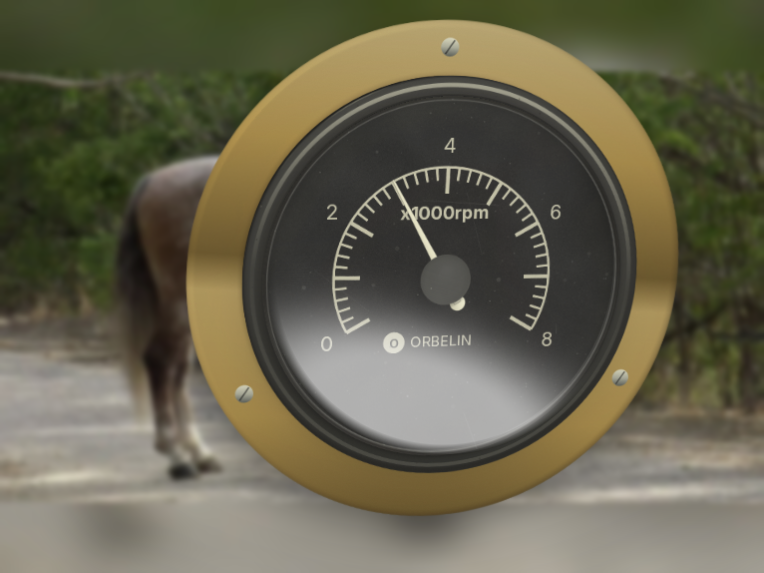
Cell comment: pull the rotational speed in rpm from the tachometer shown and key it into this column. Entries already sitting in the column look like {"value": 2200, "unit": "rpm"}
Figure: {"value": 3000, "unit": "rpm"}
